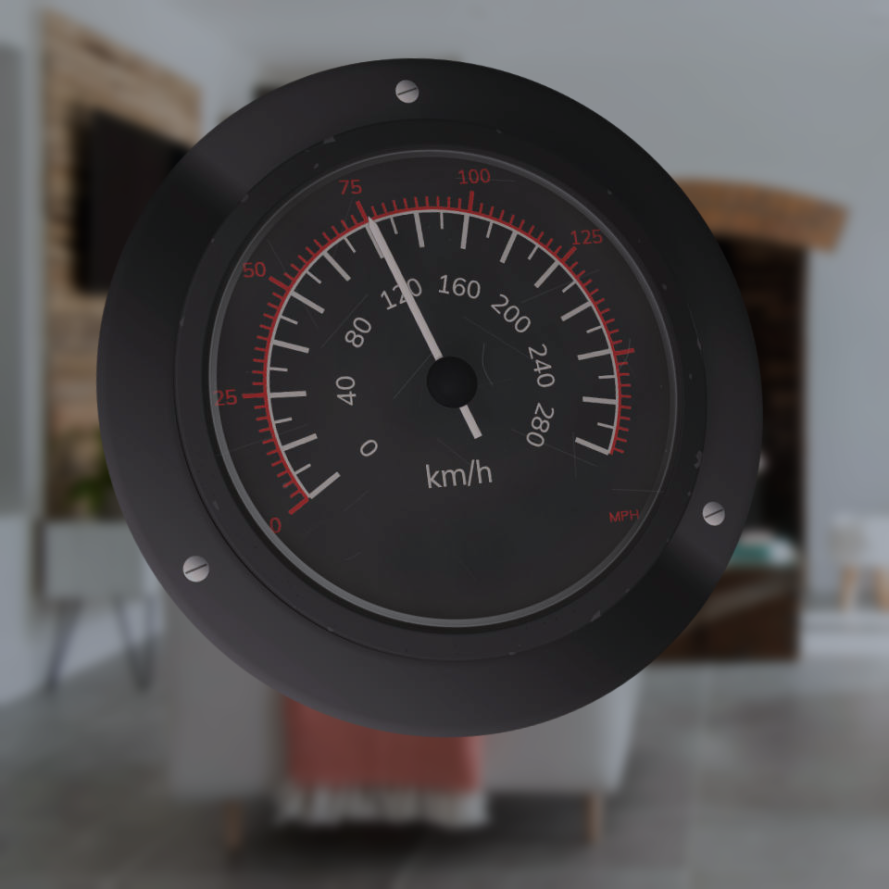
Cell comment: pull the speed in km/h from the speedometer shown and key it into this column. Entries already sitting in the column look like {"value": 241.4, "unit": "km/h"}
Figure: {"value": 120, "unit": "km/h"}
